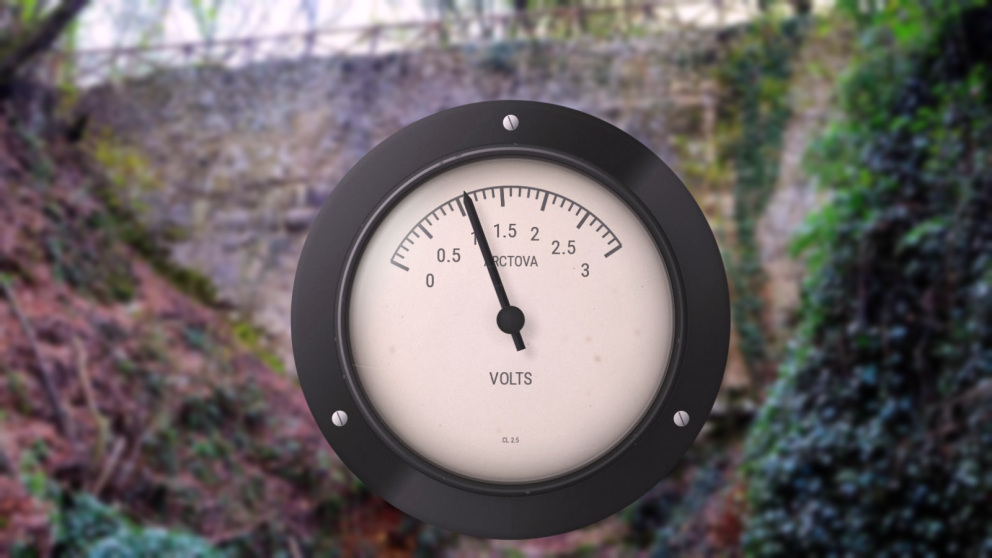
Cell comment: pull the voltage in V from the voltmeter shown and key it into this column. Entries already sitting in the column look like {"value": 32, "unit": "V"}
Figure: {"value": 1.1, "unit": "V"}
